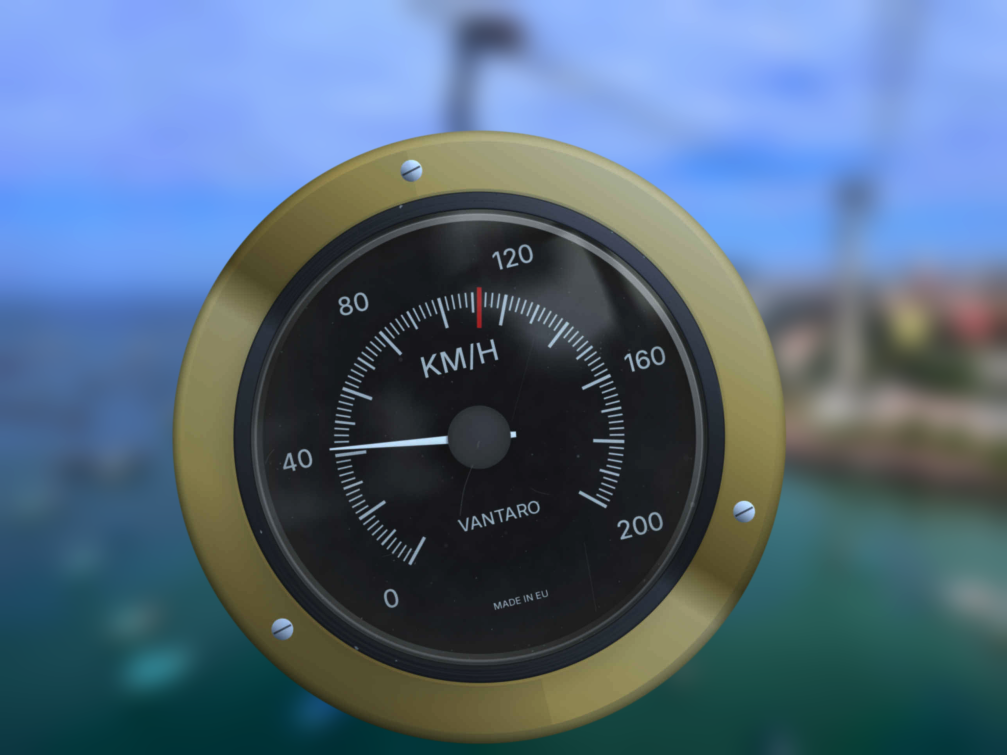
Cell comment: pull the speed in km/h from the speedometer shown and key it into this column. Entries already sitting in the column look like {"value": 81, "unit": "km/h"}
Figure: {"value": 42, "unit": "km/h"}
